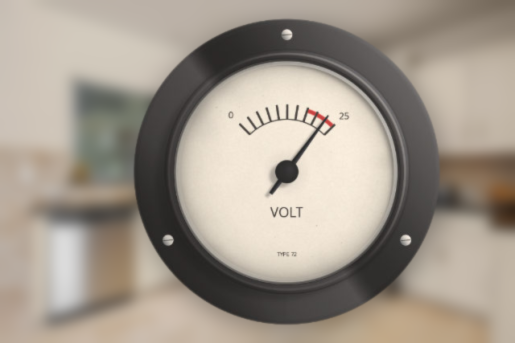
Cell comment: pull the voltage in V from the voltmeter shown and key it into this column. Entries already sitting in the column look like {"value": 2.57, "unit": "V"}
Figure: {"value": 22.5, "unit": "V"}
